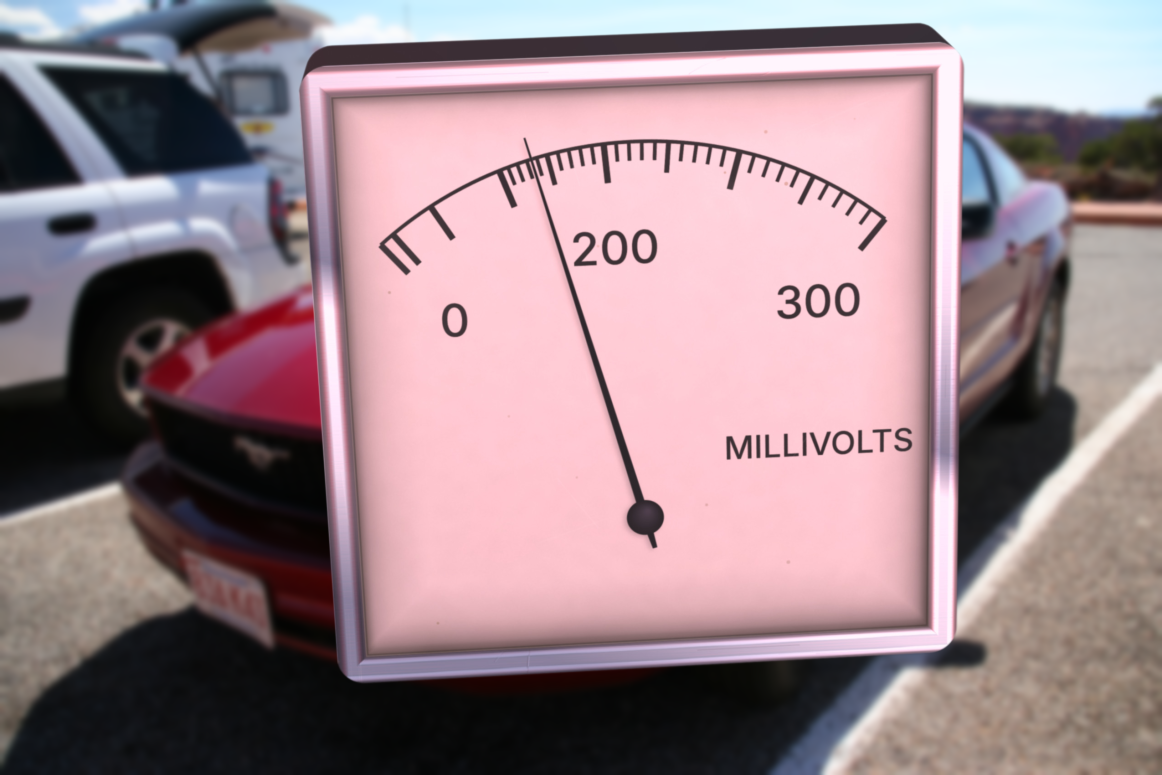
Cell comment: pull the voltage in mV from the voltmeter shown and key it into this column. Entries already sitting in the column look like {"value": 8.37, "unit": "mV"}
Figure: {"value": 167.5, "unit": "mV"}
